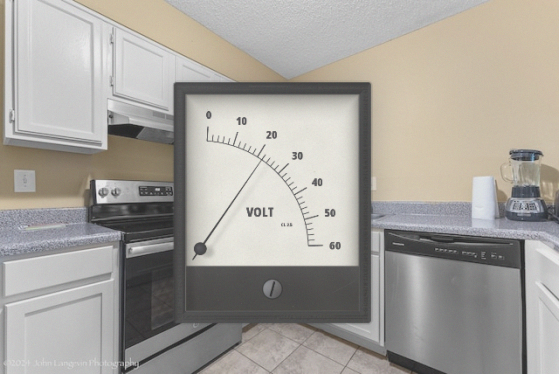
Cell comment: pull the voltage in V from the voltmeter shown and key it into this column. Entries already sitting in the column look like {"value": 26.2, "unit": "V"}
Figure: {"value": 22, "unit": "V"}
